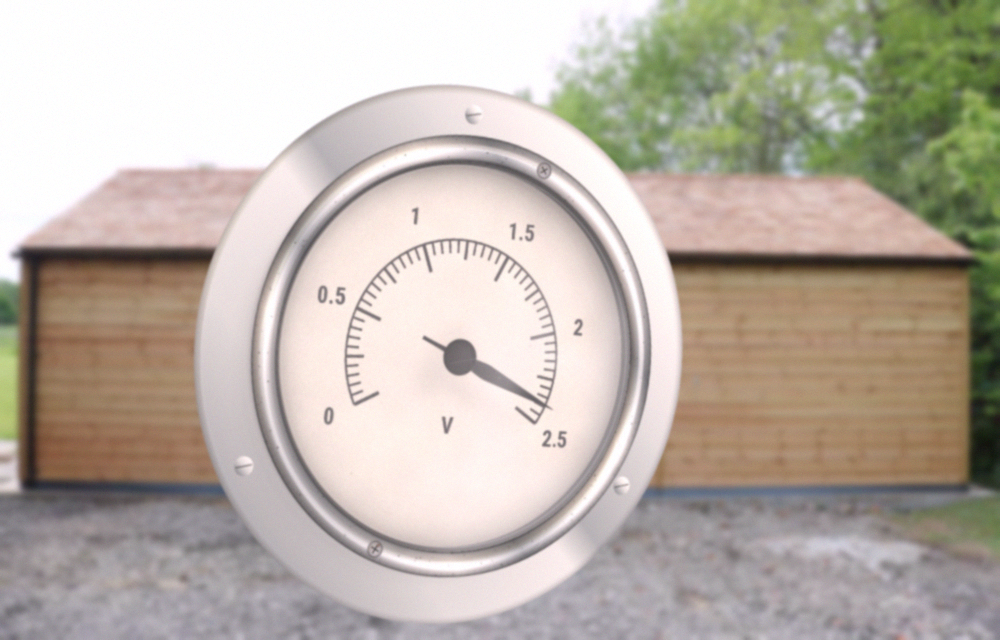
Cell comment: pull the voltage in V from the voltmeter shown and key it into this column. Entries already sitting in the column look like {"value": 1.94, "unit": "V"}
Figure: {"value": 2.4, "unit": "V"}
